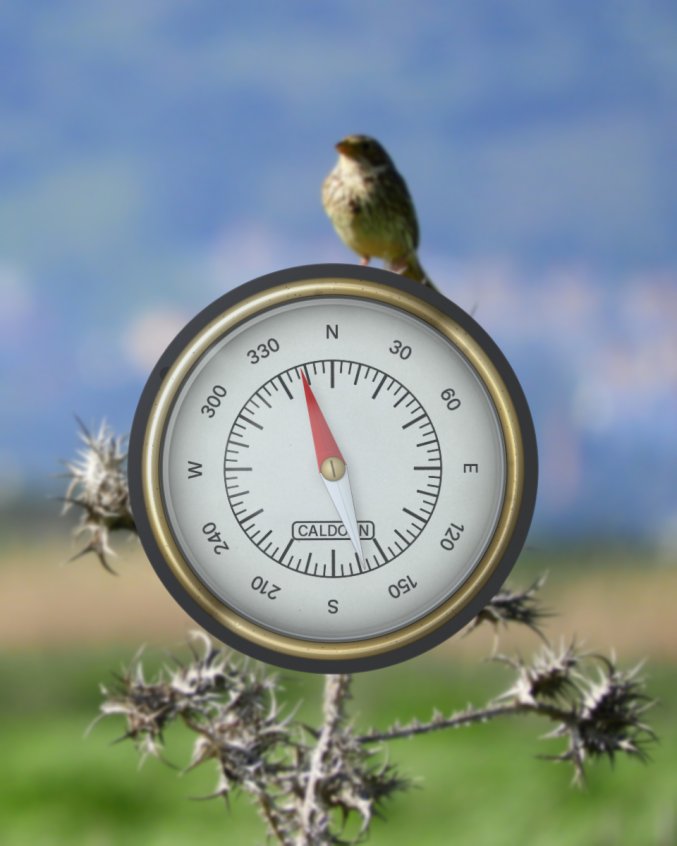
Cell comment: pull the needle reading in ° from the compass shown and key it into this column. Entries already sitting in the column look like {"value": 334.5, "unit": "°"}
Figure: {"value": 342.5, "unit": "°"}
